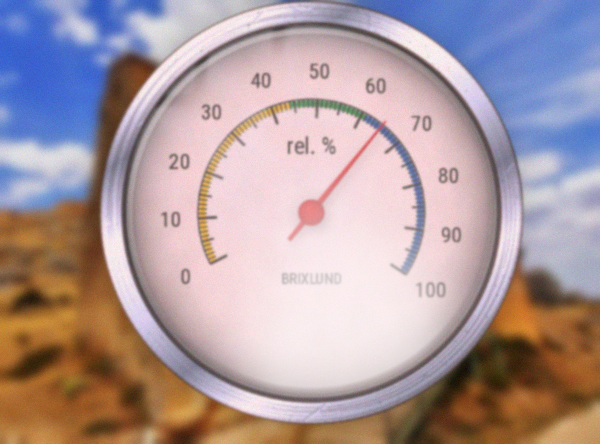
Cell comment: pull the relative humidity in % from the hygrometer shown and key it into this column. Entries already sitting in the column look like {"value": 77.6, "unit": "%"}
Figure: {"value": 65, "unit": "%"}
